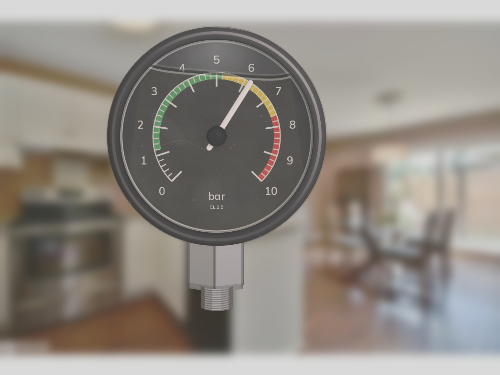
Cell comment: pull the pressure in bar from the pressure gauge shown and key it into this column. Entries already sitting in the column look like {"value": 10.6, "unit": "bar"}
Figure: {"value": 6.2, "unit": "bar"}
